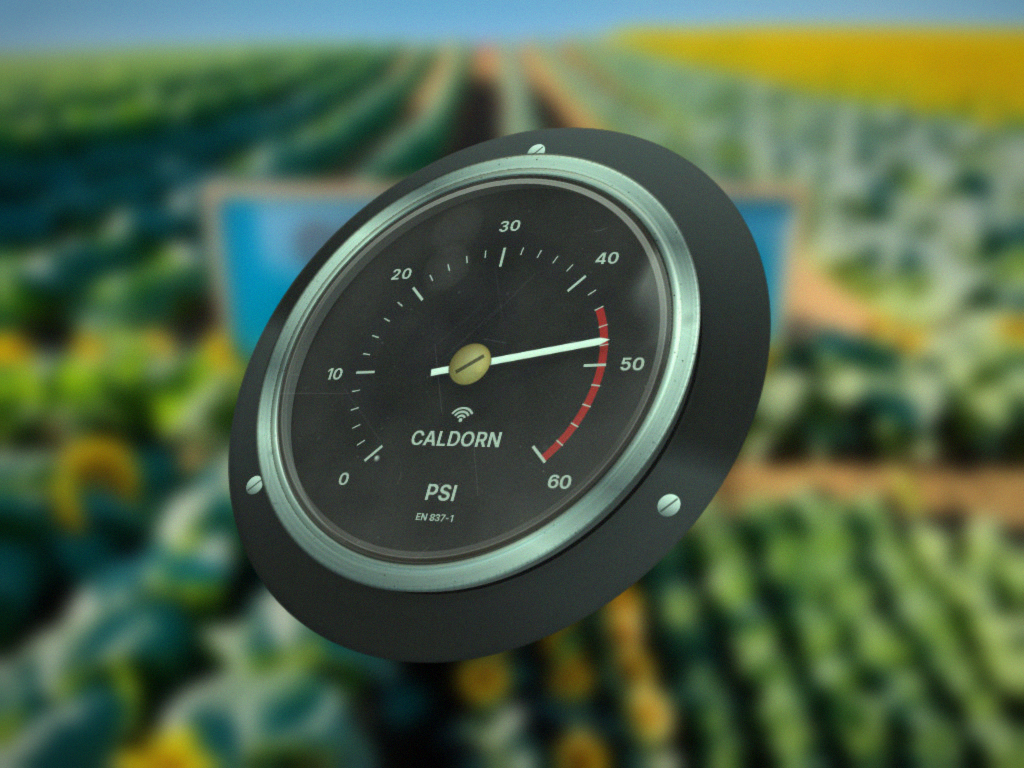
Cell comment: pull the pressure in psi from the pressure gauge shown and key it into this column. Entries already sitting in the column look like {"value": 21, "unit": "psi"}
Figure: {"value": 48, "unit": "psi"}
